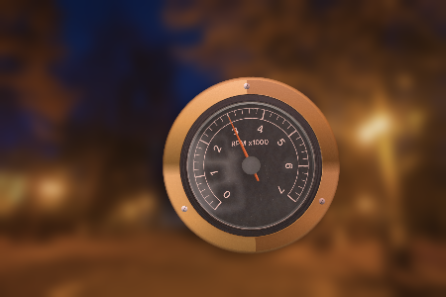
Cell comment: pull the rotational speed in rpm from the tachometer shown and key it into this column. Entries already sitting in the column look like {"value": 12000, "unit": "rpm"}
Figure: {"value": 3000, "unit": "rpm"}
